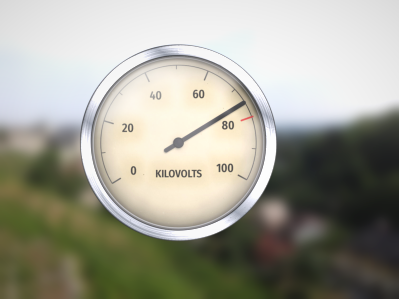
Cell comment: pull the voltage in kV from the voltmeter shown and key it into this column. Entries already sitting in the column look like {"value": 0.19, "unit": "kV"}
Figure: {"value": 75, "unit": "kV"}
